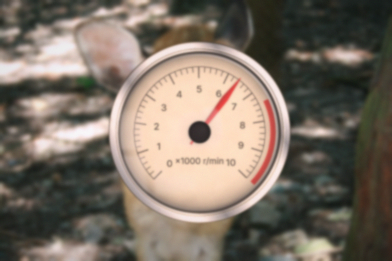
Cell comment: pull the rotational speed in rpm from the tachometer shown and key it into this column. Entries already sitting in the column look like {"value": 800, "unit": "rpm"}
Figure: {"value": 6400, "unit": "rpm"}
